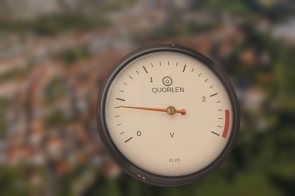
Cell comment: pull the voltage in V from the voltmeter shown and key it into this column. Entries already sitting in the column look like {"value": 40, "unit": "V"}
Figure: {"value": 0.4, "unit": "V"}
